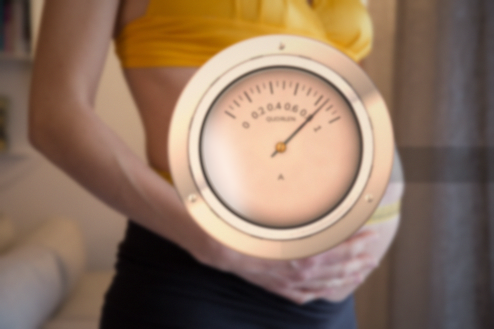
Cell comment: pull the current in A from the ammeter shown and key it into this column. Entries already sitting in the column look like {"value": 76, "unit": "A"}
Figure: {"value": 0.85, "unit": "A"}
